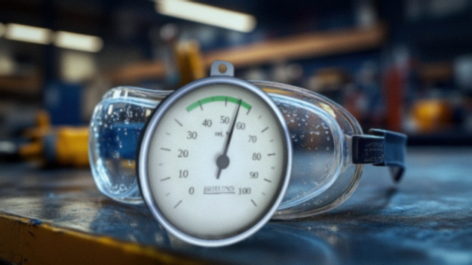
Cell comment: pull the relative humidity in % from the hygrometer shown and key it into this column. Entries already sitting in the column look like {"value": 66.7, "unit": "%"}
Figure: {"value": 55, "unit": "%"}
